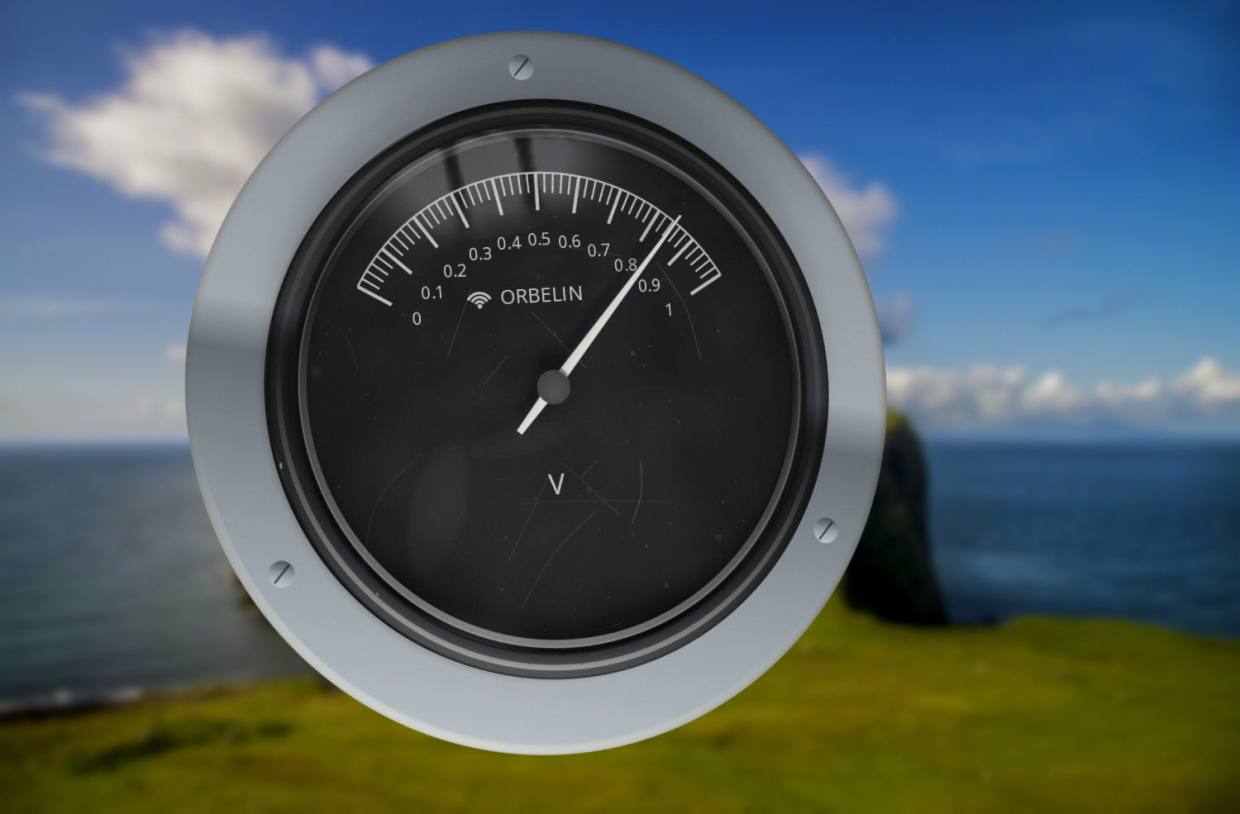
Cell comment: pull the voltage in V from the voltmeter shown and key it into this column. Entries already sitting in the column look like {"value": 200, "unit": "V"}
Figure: {"value": 0.84, "unit": "V"}
